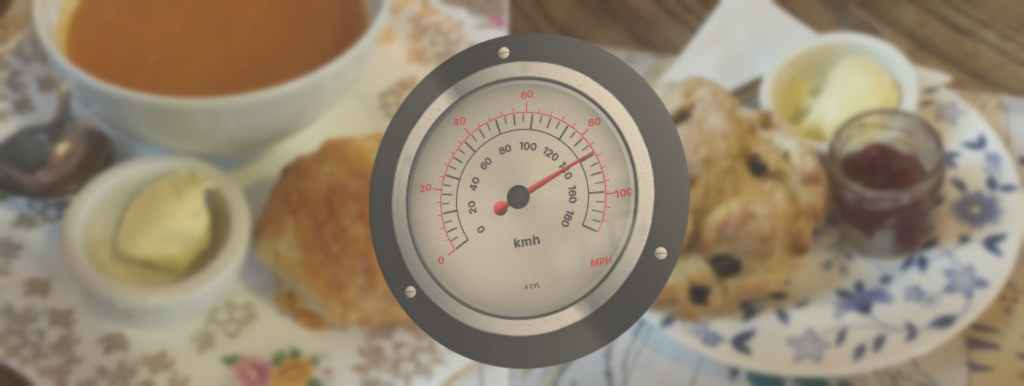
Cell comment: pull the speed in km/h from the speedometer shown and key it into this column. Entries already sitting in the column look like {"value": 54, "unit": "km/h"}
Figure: {"value": 140, "unit": "km/h"}
